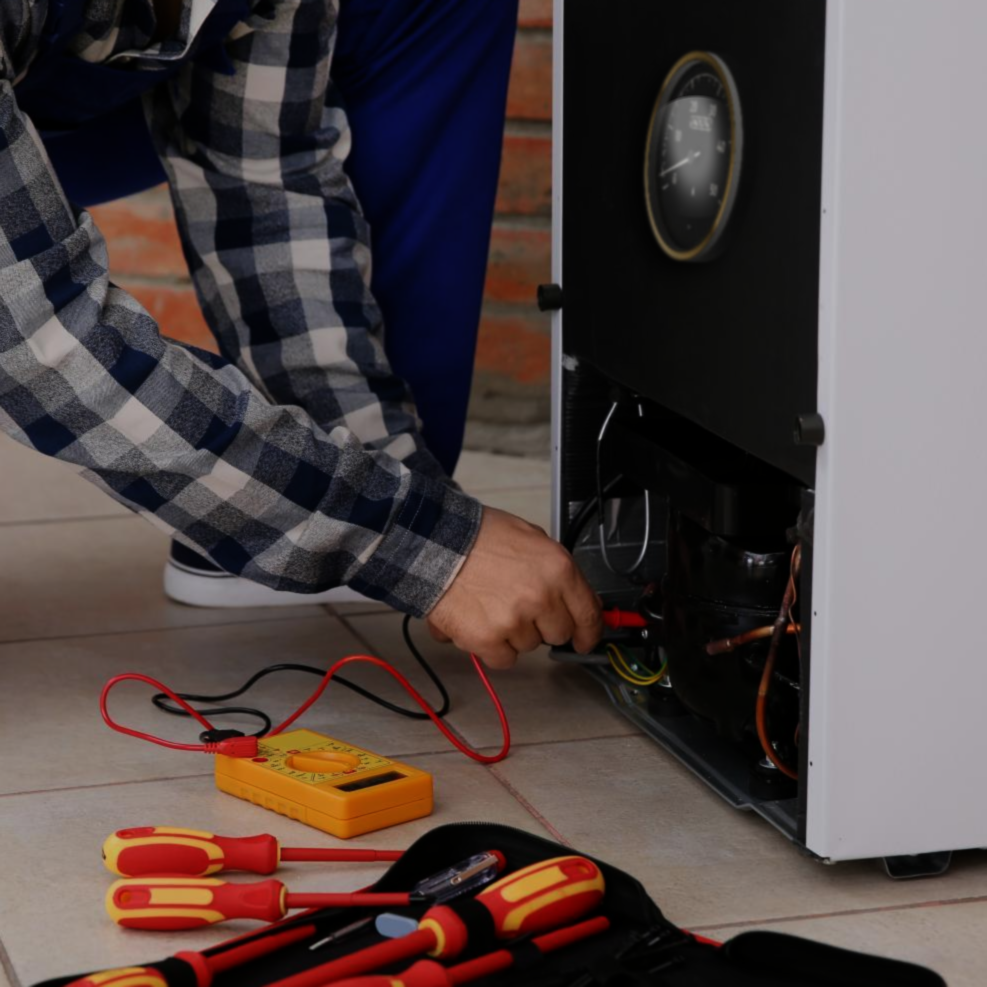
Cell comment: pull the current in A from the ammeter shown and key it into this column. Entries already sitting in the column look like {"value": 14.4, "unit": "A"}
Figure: {"value": 2, "unit": "A"}
